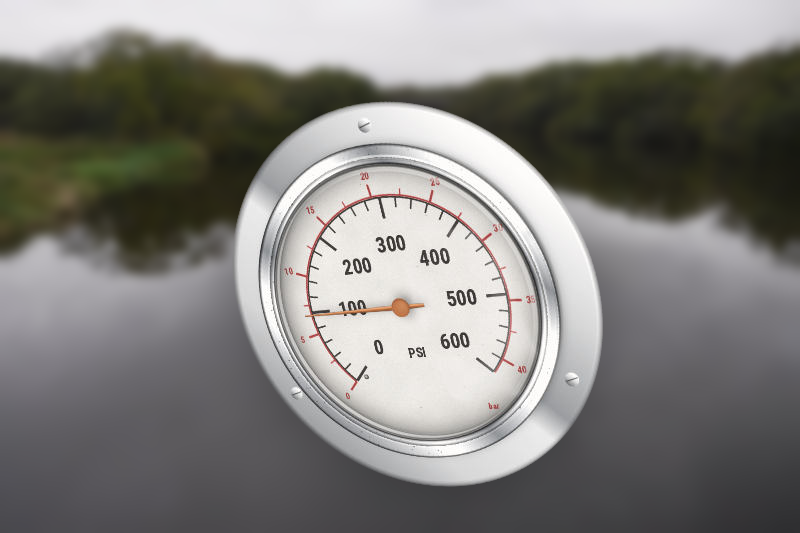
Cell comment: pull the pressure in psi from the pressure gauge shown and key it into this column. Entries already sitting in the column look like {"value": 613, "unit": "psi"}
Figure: {"value": 100, "unit": "psi"}
